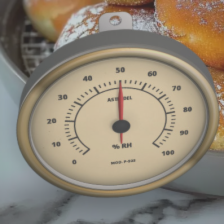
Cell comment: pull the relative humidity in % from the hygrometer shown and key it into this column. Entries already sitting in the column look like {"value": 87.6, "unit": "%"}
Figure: {"value": 50, "unit": "%"}
